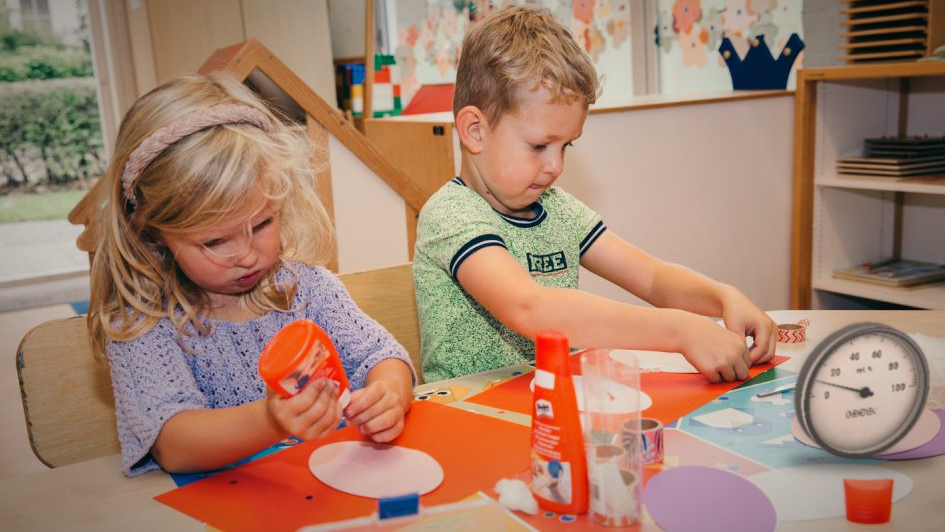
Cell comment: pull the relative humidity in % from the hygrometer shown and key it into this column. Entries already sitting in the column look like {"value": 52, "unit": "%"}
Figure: {"value": 10, "unit": "%"}
